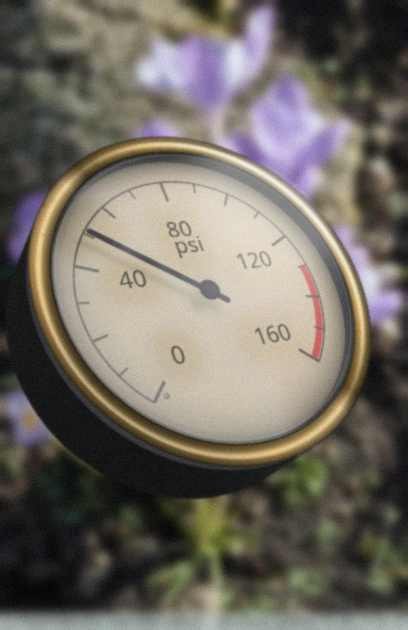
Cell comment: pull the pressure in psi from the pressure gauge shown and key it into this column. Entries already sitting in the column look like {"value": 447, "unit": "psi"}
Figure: {"value": 50, "unit": "psi"}
